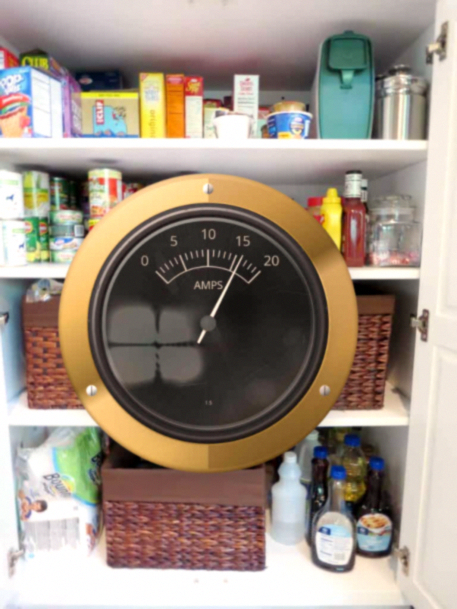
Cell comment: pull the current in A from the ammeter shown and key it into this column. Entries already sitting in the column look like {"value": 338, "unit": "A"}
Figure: {"value": 16, "unit": "A"}
